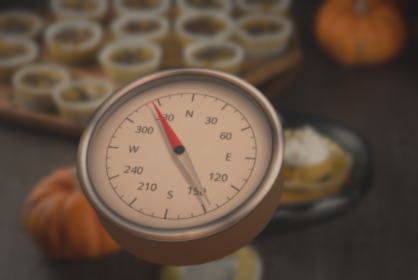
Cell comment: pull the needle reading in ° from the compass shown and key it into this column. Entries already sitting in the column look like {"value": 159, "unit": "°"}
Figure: {"value": 325, "unit": "°"}
